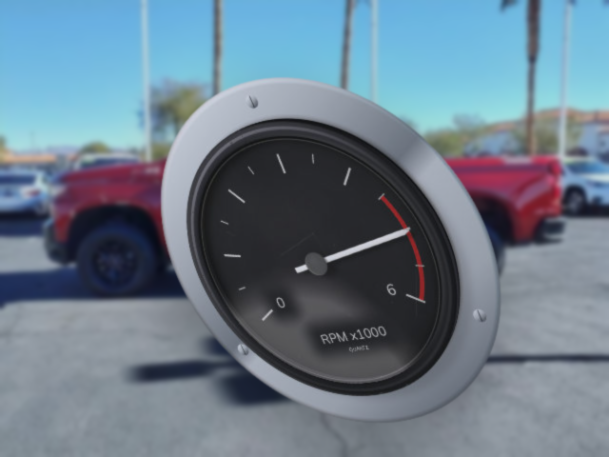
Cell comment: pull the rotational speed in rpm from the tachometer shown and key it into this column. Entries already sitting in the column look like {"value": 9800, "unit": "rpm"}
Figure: {"value": 5000, "unit": "rpm"}
